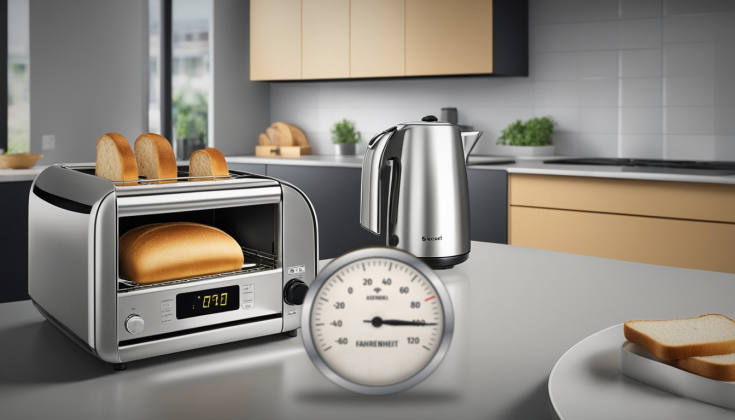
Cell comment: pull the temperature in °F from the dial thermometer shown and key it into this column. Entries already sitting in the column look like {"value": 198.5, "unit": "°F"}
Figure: {"value": 100, "unit": "°F"}
